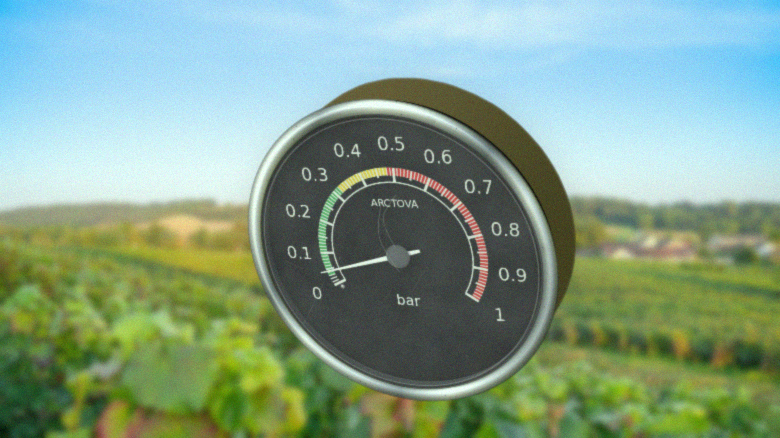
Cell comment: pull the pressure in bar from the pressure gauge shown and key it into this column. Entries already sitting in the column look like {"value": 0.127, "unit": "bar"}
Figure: {"value": 0.05, "unit": "bar"}
